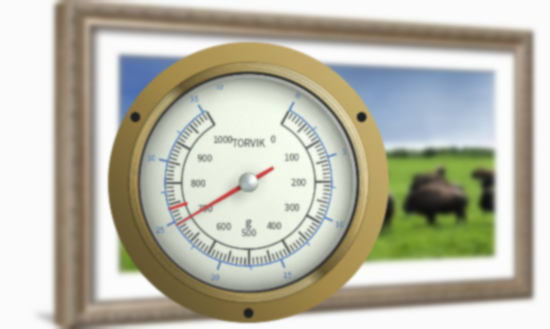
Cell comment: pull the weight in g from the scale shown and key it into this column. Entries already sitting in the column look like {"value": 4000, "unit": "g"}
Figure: {"value": 700, "unit": "g"}
